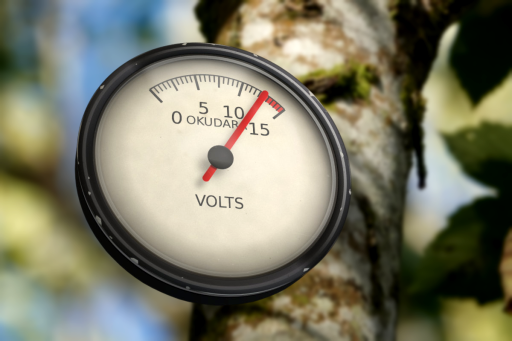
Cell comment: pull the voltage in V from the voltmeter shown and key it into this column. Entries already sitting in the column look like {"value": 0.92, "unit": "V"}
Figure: {"value": 12.5, "unit": "V"}
